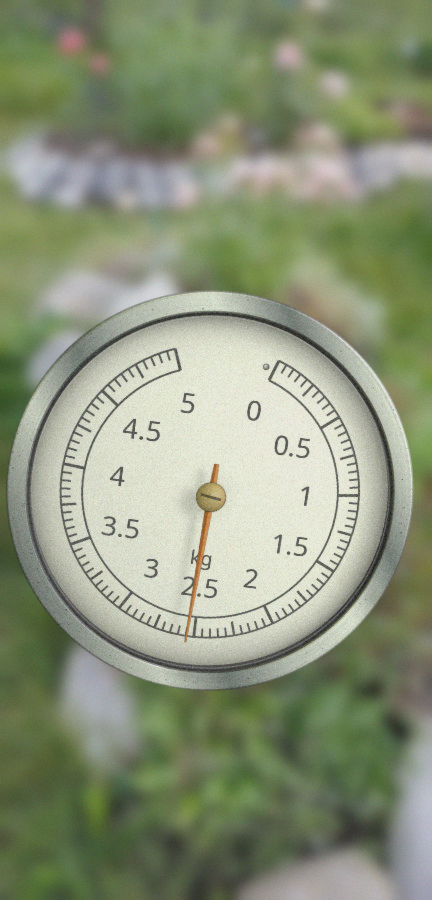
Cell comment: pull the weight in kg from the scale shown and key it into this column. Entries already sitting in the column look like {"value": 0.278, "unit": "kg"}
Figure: {"value": 2.55, "unit": "kg"}
